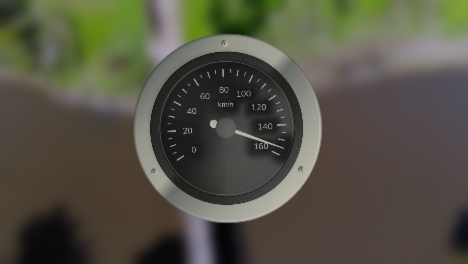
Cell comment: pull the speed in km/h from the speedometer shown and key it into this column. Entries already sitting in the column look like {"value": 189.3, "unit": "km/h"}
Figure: {"value": 155, "unit": "km/h"}
